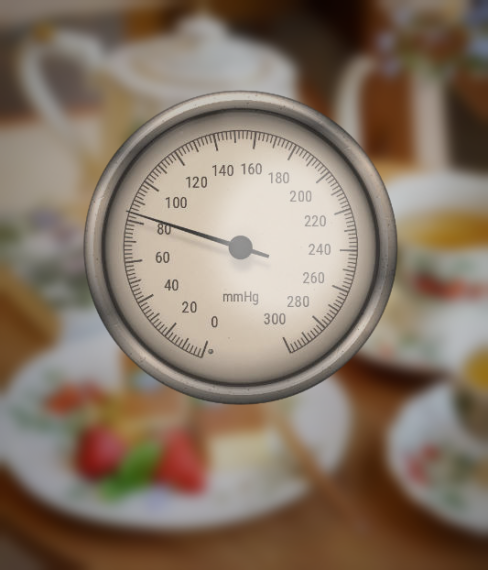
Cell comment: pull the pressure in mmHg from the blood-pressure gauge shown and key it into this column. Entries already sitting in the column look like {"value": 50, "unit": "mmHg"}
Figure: {"value": 84, "unit": "mmHg"}
